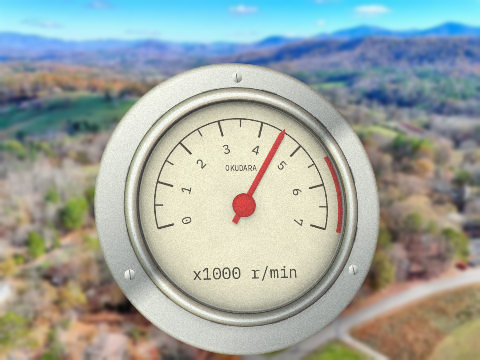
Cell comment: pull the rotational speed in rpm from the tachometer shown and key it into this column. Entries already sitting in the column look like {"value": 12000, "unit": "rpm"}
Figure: {"value": 4500, "unit": "rpm"}
